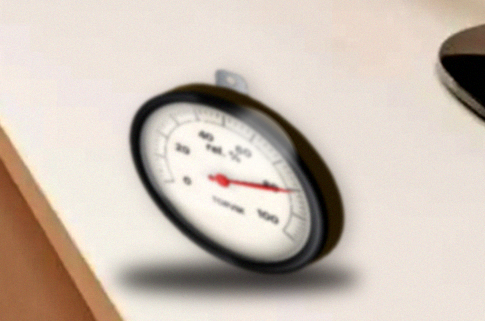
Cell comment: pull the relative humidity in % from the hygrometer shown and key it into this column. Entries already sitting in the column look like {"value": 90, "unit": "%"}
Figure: {"value": 80, "unit": "%"}
